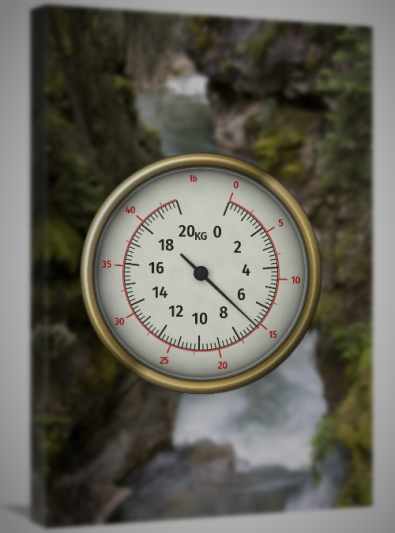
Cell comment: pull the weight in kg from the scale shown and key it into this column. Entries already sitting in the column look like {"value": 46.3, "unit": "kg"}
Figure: {"value": 7, "unit": "kg"}
